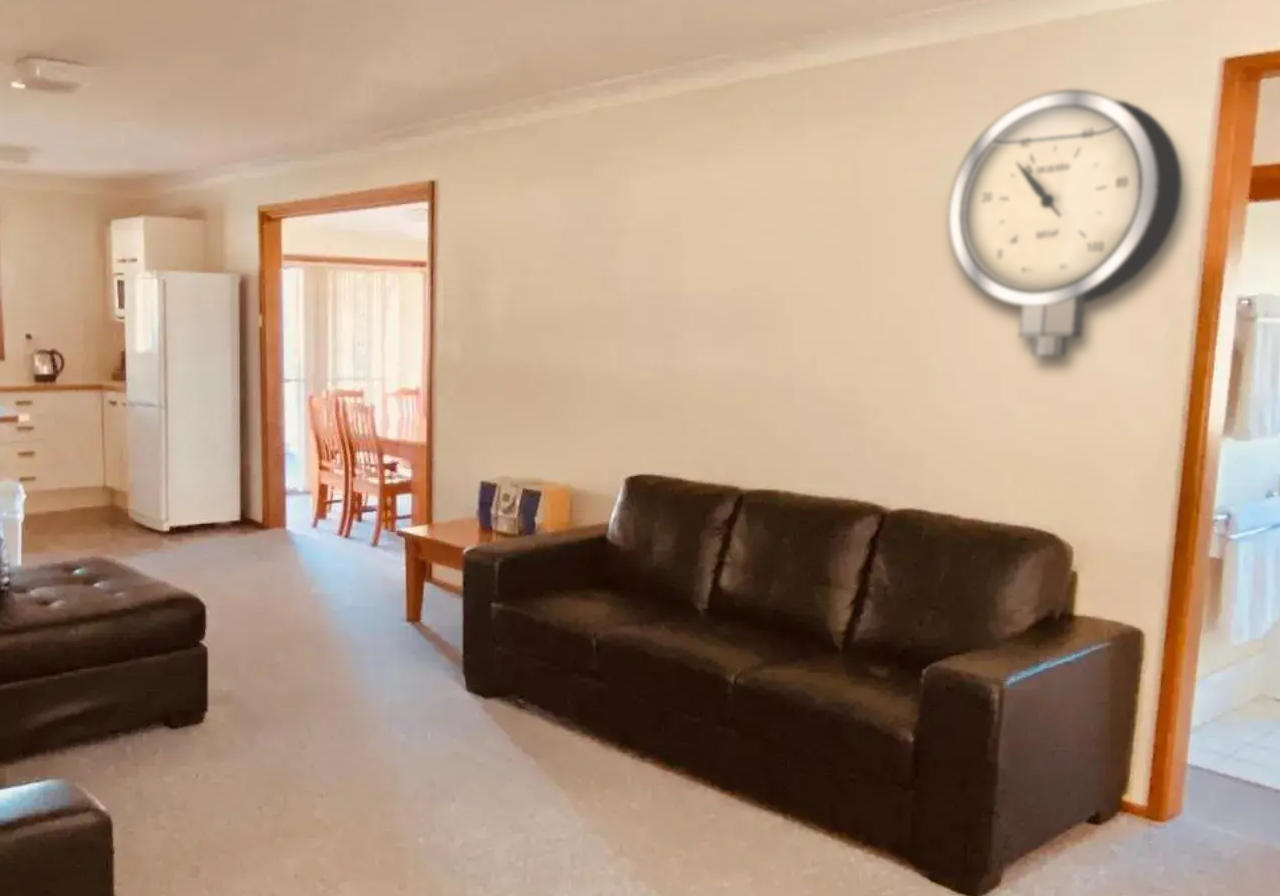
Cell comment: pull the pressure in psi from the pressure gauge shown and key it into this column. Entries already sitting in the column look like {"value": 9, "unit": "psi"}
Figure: {"value": 35, "unit": "psi"}
